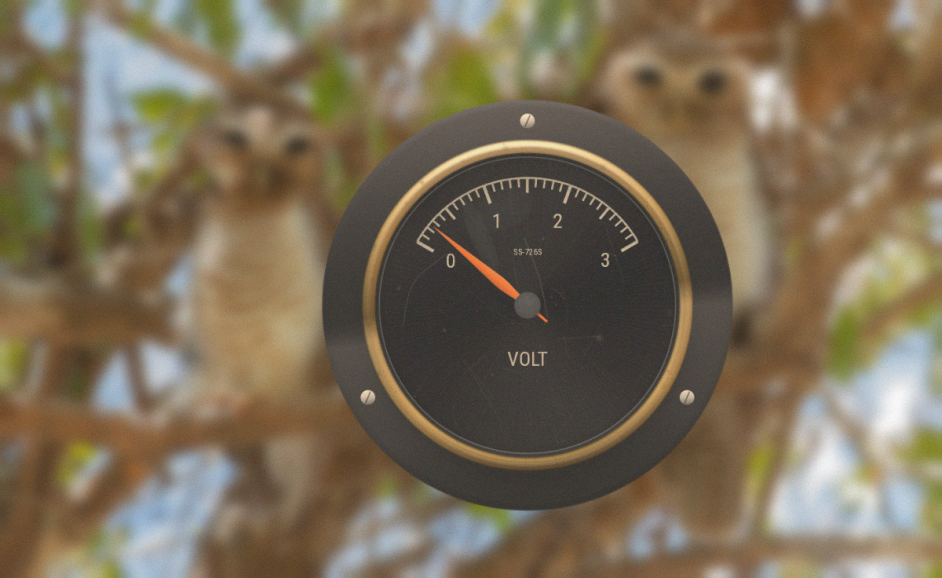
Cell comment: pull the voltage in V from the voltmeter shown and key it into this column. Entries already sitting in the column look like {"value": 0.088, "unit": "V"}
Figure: {"value": 0.25, "unit": "V"}
